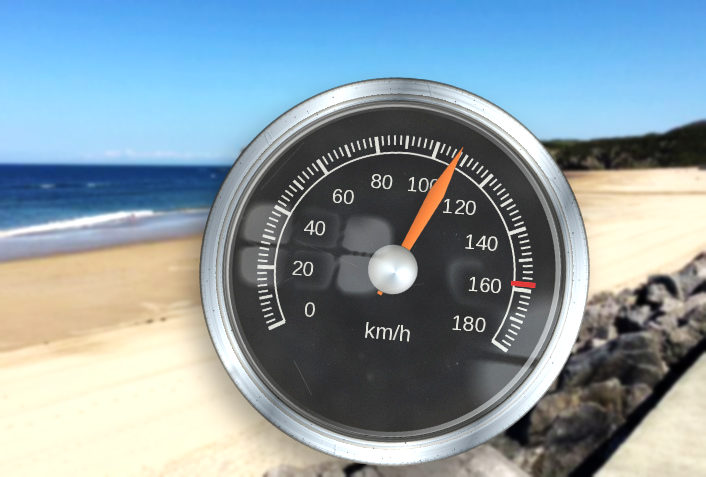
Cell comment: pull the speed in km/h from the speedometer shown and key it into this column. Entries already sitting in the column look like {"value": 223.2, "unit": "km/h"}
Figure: {"value": 108, "unit": "km/h"}
